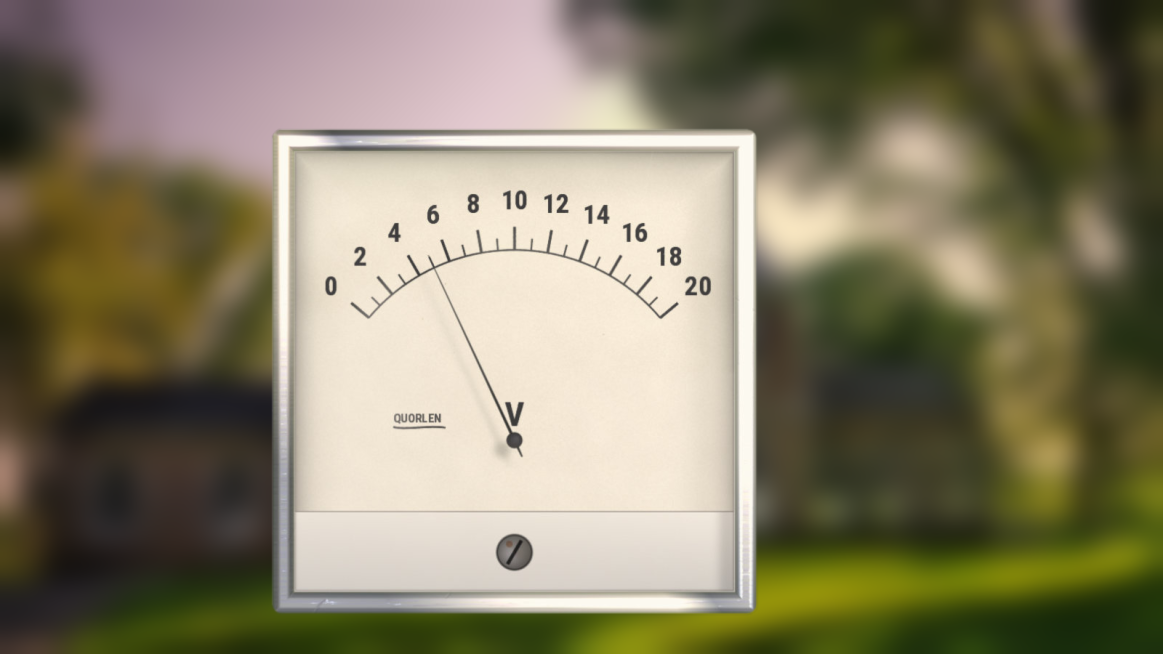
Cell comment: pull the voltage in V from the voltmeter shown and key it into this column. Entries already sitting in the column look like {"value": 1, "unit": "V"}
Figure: {"value": 5, "unit": "V"}
